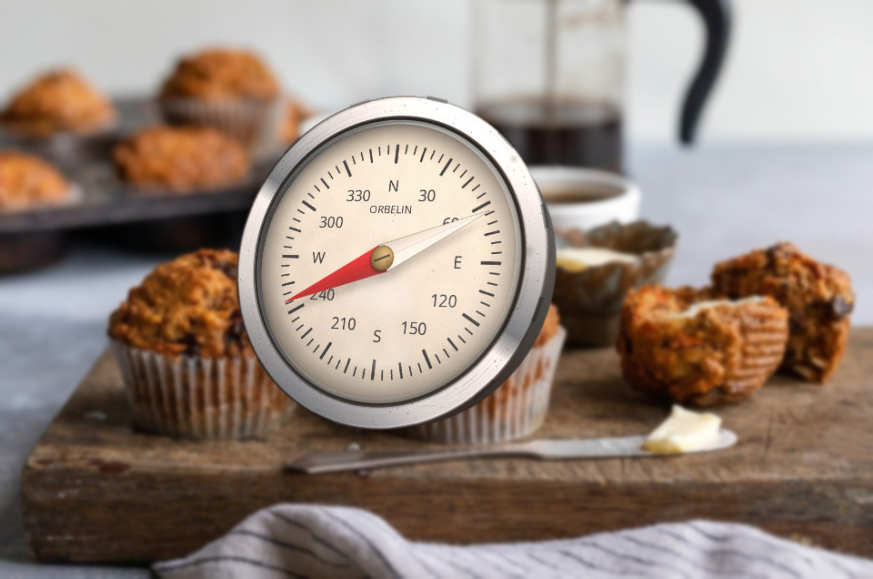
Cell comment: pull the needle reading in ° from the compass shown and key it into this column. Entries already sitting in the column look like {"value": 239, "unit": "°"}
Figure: {"value": 245, "unit": "°"}
